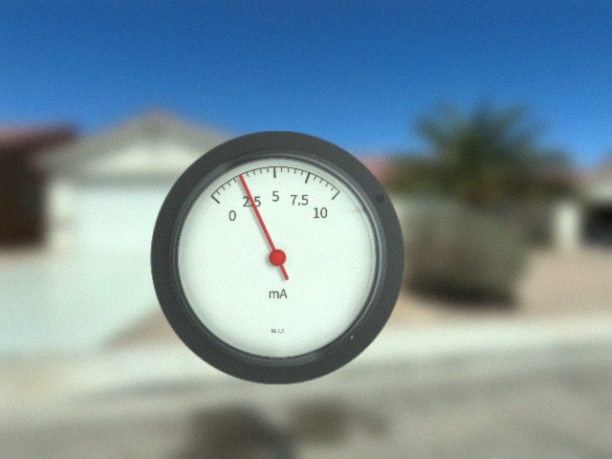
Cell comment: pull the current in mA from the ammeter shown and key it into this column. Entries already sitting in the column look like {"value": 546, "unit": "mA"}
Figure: {"value": 2.5, "unit": "mA"}
